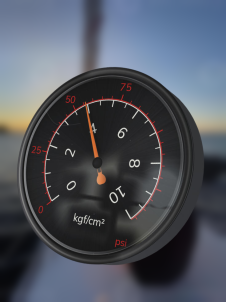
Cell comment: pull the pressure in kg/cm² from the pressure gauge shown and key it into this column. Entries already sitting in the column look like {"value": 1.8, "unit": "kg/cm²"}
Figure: {"value": 4, "unit": "kg/cm²"}
